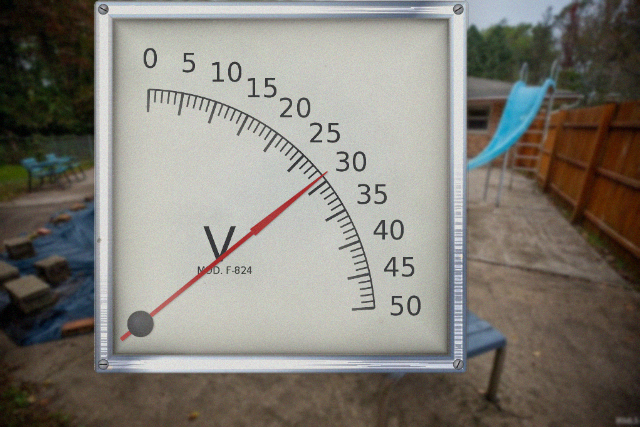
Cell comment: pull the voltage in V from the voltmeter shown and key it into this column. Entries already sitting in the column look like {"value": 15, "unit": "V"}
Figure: {"value": 29, "unit": "V"}
